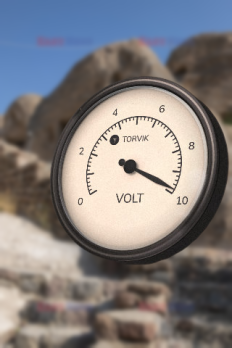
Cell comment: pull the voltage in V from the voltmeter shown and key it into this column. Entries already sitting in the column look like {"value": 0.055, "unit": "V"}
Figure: {"value": 9.8, "unit": "V"}
